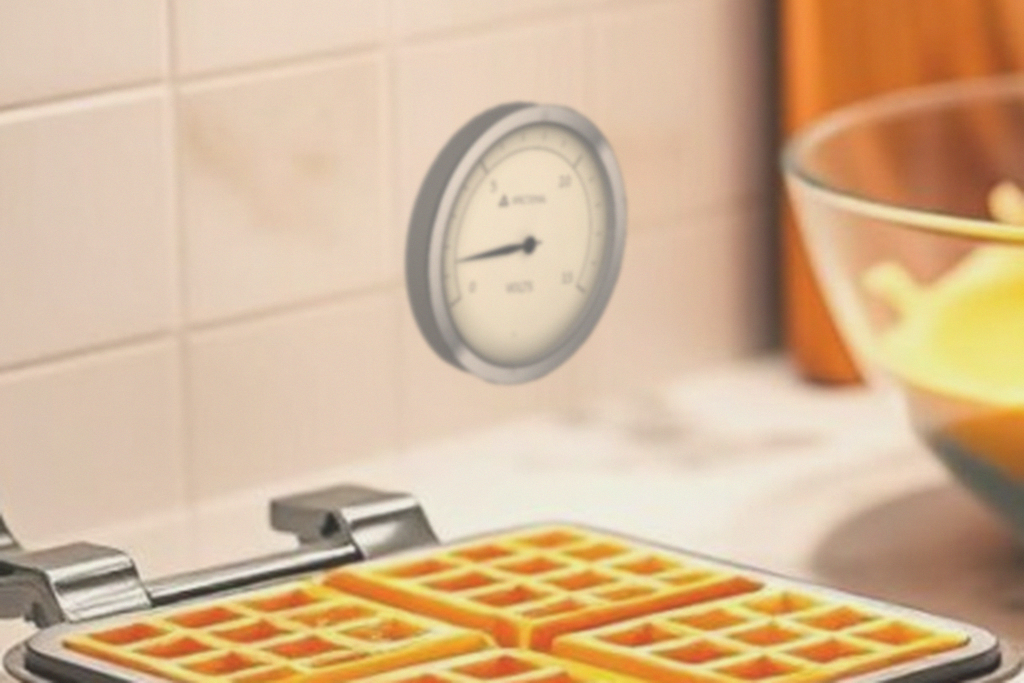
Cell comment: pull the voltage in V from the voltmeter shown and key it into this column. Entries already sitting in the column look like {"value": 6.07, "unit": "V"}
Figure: {"value": 1.5, "unit": "V"}
